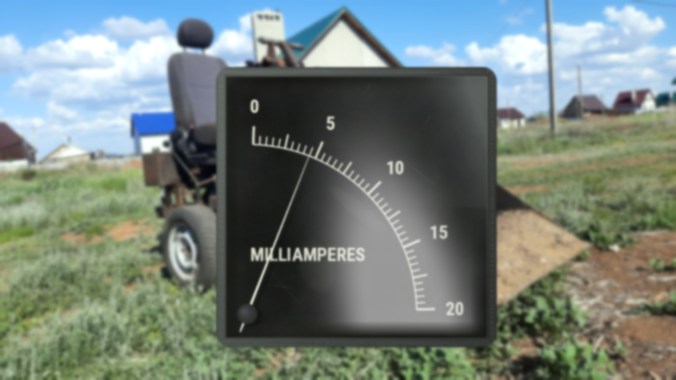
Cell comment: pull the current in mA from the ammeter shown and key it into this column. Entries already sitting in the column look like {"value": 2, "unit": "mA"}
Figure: {"value": 4.5, "unit": "mA"}
